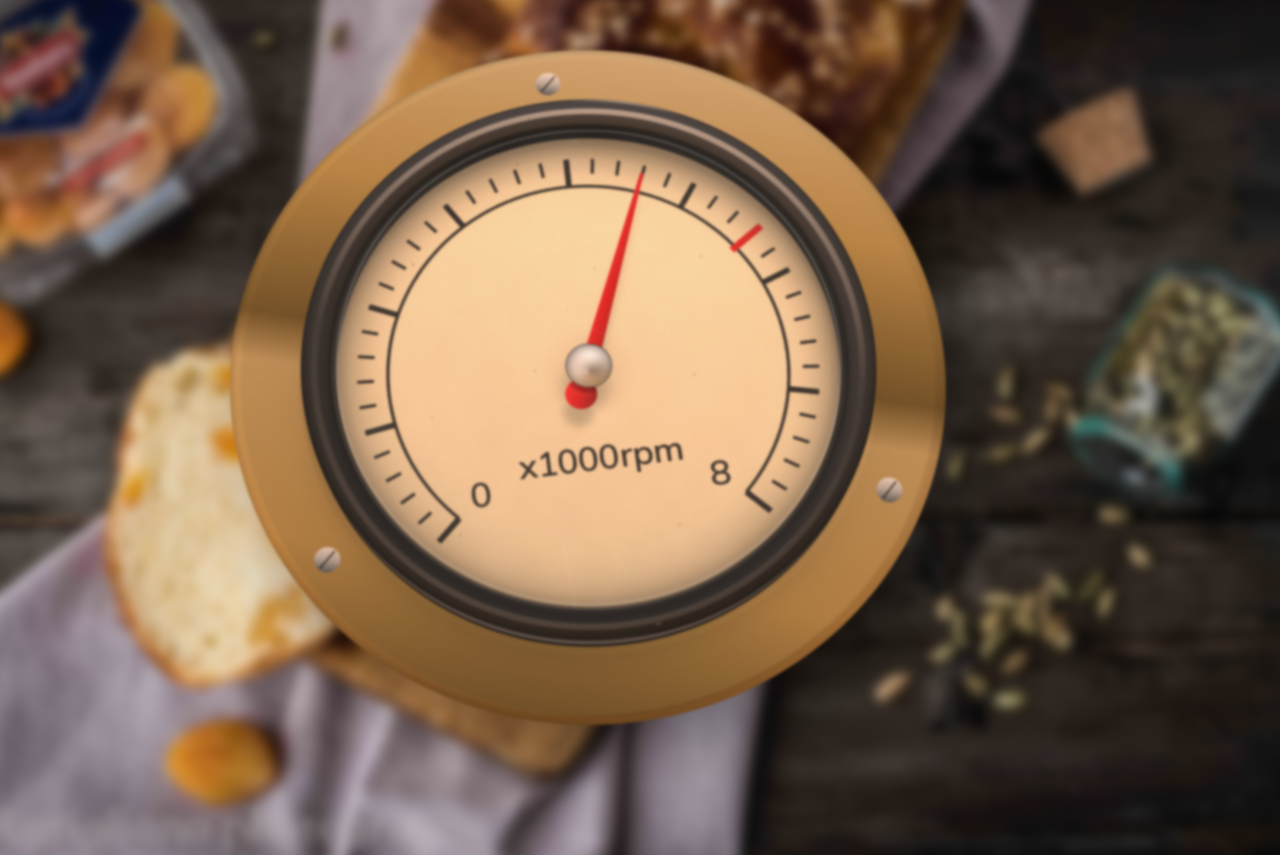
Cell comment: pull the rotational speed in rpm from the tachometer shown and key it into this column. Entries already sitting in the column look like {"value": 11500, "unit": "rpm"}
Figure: {"value": 4600, "unit": "rpm"}
